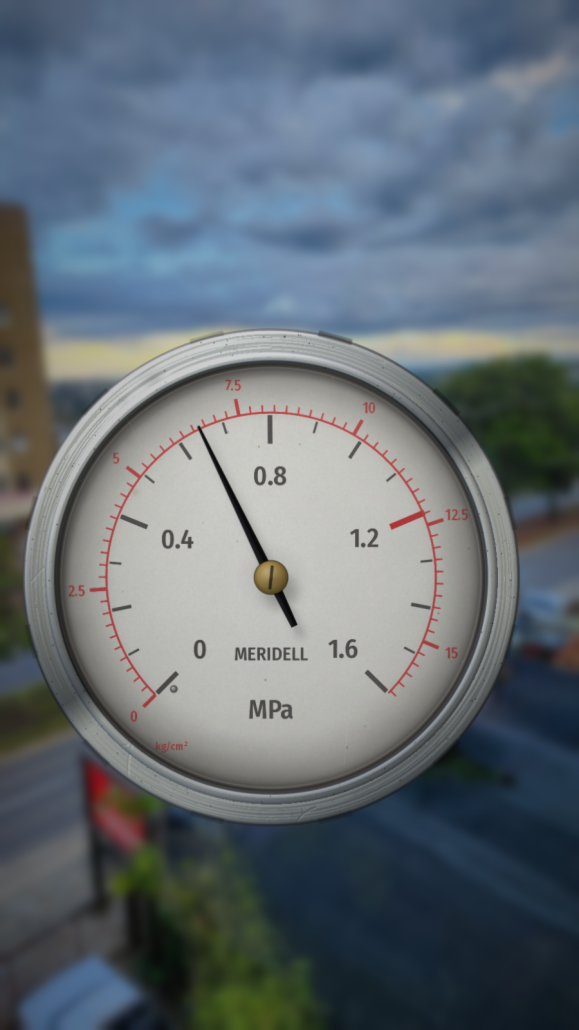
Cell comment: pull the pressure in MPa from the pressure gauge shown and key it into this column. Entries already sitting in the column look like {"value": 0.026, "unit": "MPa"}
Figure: {"value": 0.65, "unit": "MPa"}
